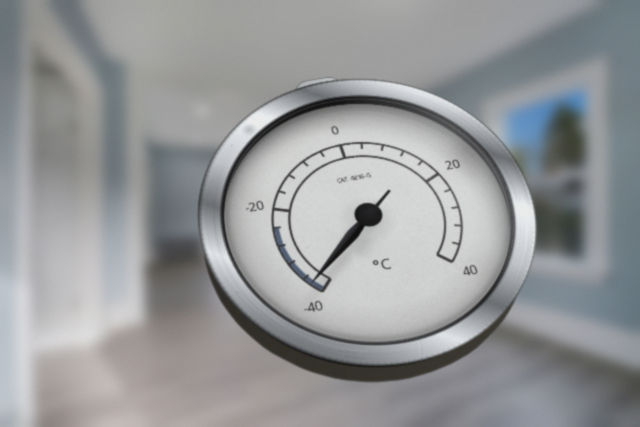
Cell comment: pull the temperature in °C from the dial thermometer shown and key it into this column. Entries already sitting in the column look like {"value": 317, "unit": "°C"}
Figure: {"value": -38, "unit": "°C"}
